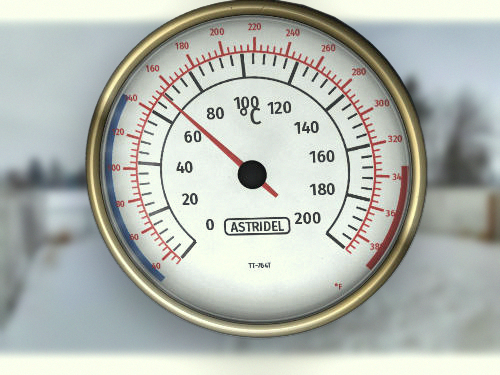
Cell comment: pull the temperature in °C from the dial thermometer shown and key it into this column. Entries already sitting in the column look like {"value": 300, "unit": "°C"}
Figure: {"value": 68, "unit": "°C"}
